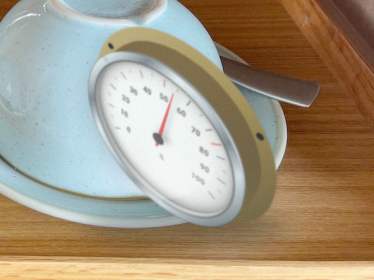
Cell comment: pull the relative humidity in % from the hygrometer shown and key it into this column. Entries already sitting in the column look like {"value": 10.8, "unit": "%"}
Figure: {"value": 55, "unit": "%"}
